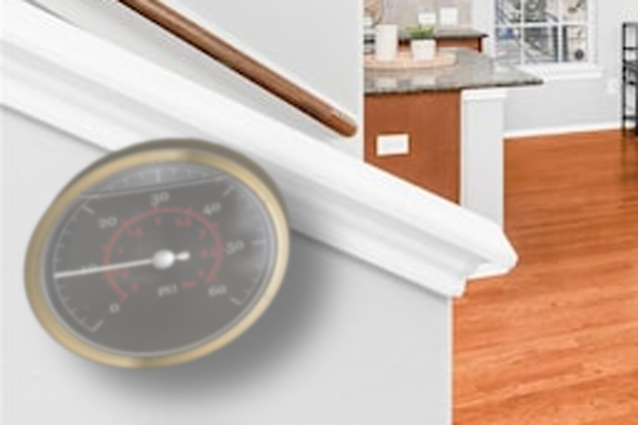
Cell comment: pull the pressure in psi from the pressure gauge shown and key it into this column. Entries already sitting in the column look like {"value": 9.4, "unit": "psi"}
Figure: {"value": 10, "unit": "psi"}
